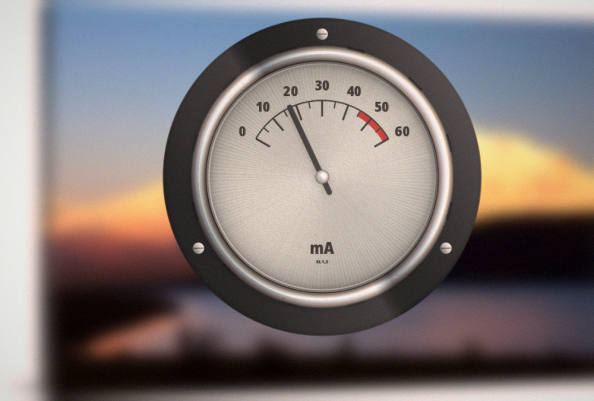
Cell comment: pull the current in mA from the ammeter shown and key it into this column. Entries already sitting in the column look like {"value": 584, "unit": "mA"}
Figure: {"value": 17.5, "unit": "mA"}
